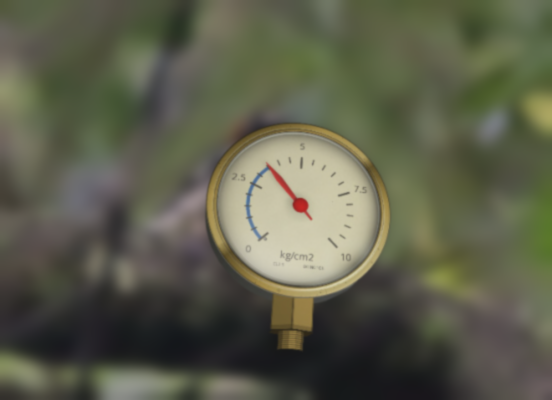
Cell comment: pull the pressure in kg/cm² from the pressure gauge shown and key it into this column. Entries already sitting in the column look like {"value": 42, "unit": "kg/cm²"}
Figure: {"value": 3.5, "unit": "kg/cm²"}
